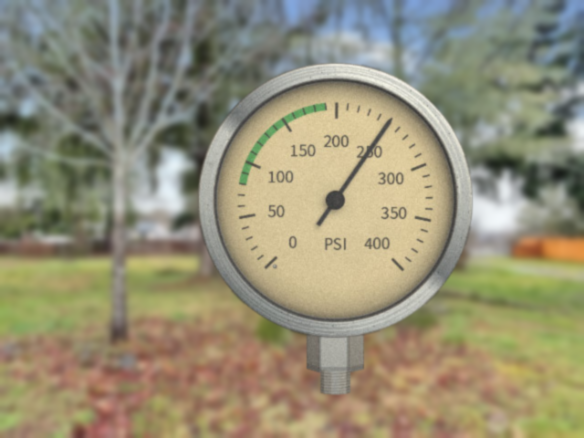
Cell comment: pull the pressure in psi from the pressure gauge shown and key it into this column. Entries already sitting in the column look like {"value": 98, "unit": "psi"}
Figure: {"value": 250, "unit": "psi"}
